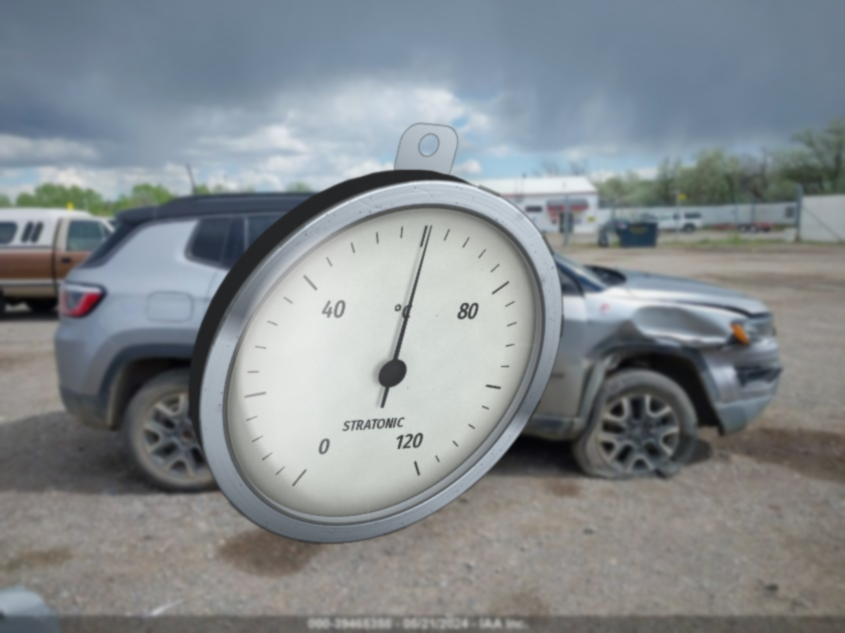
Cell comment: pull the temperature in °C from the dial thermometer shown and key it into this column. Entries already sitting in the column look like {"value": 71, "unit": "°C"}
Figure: {"value": 60, "unit": "°C"}
